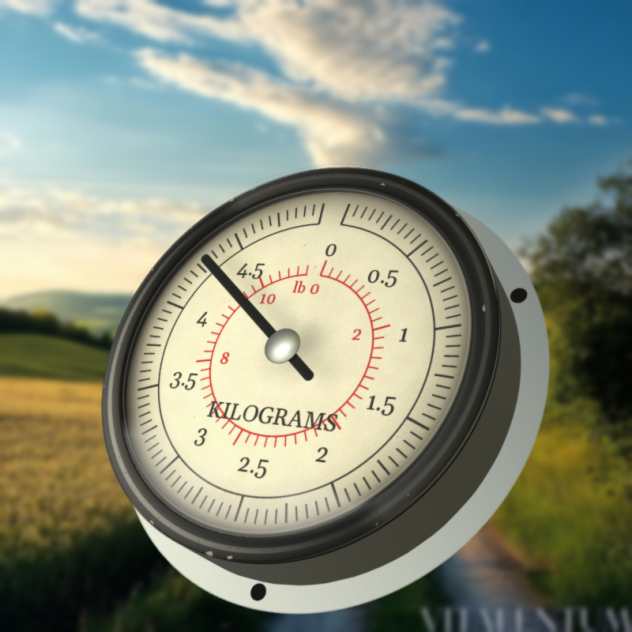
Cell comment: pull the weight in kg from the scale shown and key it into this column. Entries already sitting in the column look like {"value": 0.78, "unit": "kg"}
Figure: {"value": 4.3, "unit": "kg"}
